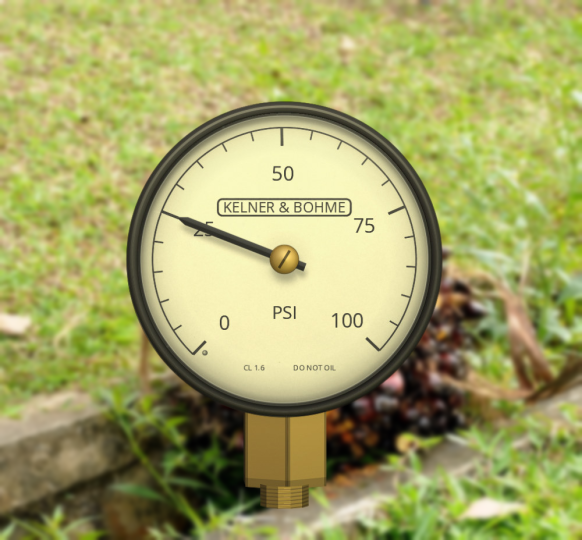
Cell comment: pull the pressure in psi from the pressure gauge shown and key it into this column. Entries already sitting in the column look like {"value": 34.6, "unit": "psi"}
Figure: {"value": 25, "unit": "psi"}
